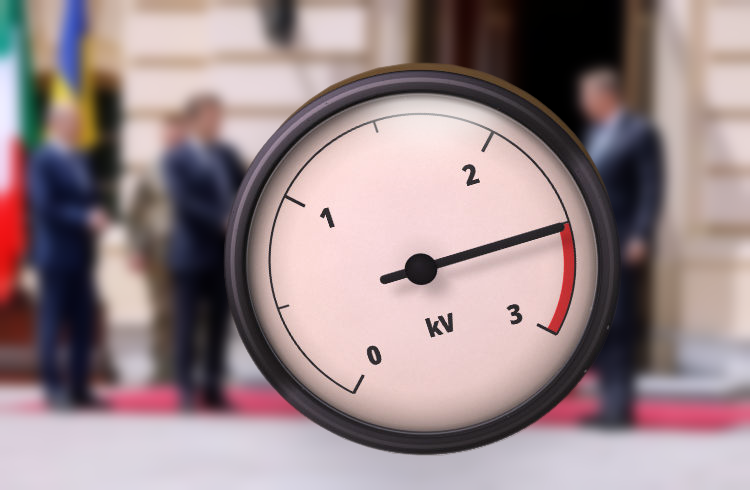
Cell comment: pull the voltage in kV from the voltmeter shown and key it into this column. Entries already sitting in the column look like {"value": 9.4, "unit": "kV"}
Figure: {"value": 2.5, "unit": "kV"}
